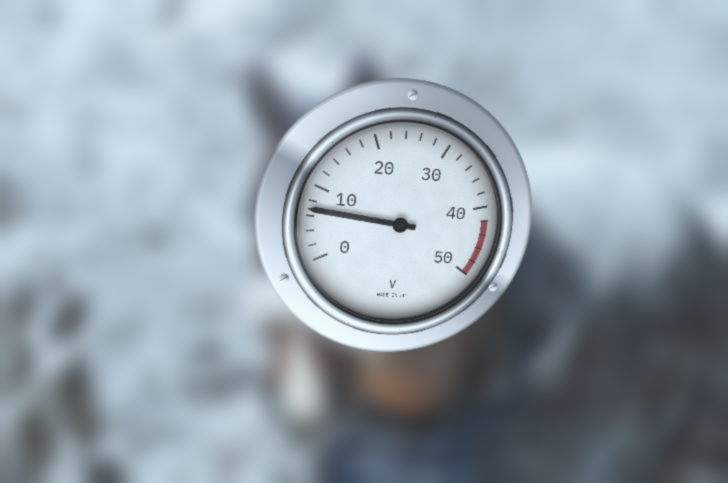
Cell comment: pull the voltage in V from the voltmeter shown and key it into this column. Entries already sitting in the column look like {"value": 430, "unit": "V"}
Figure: {"value": 7, "unit": "V"}
